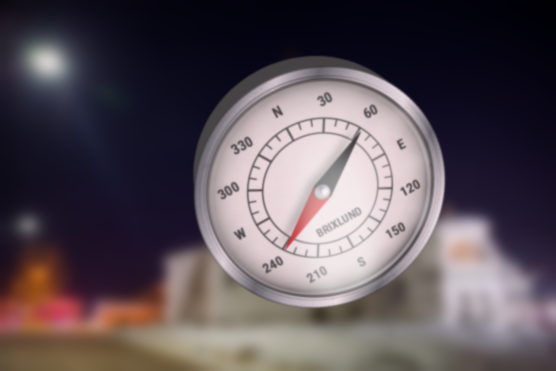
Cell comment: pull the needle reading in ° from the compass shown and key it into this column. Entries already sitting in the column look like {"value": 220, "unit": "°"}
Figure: {"value": 240, "unit": "°"}
